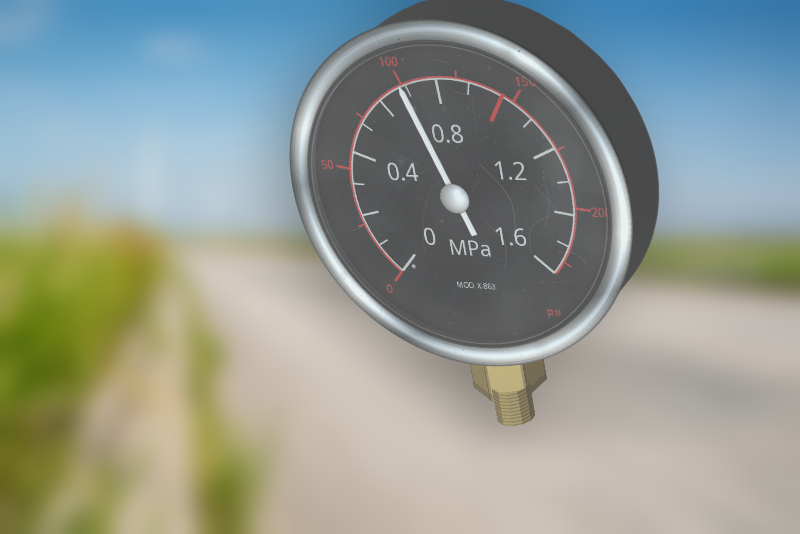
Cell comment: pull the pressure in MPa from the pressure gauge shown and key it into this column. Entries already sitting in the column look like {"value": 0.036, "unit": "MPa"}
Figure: {"value": 0.7, "unit": "MPa"}
